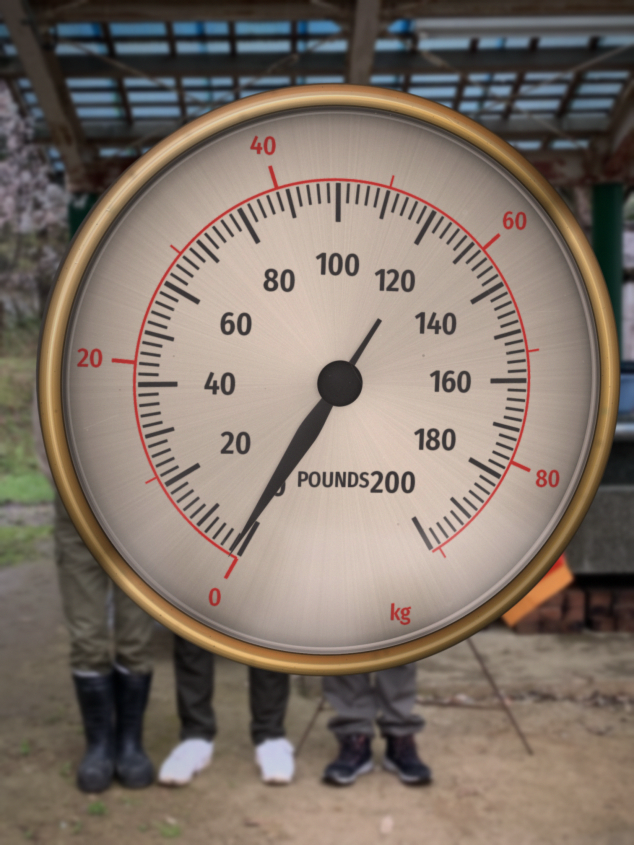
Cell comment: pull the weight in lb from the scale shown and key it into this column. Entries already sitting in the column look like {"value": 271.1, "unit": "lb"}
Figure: {"value": 2, "unit": "lb"}
